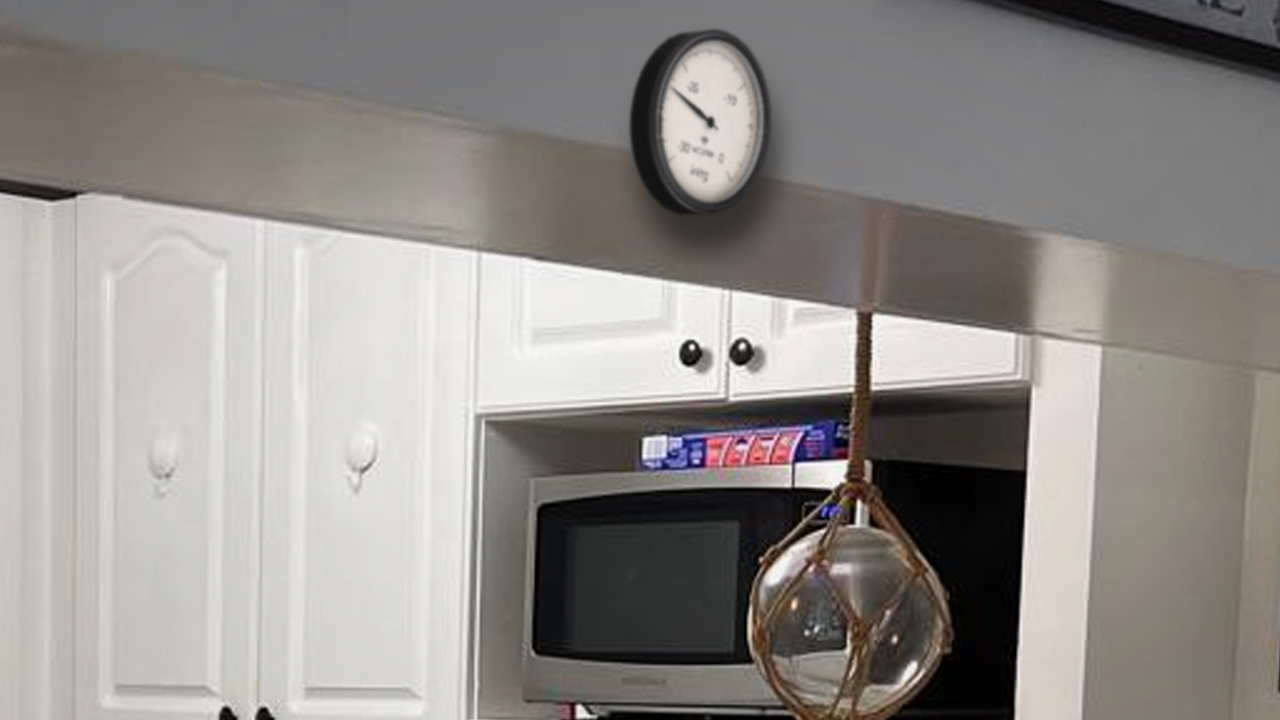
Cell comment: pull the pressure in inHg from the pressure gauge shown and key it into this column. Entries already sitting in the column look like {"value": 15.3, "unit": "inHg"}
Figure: {"value": -23, "unit": "inHg"}
